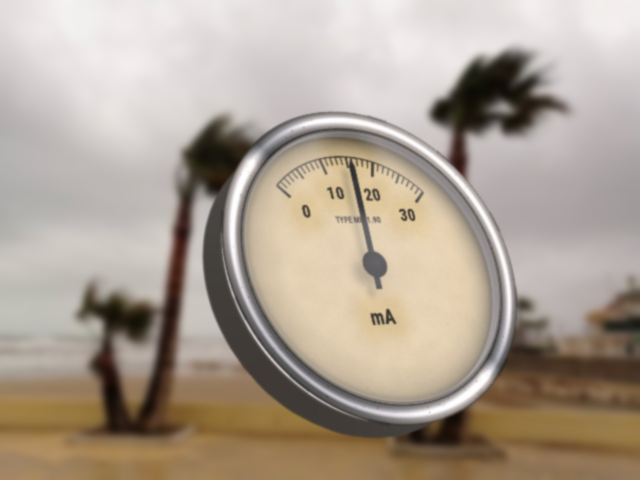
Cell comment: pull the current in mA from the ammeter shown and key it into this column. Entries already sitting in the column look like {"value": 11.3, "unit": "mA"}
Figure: {"value": 15, "unit": "mA"}
